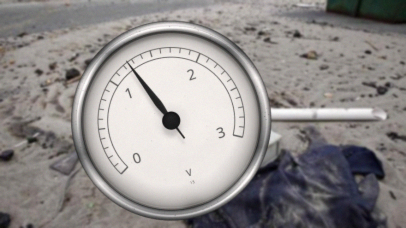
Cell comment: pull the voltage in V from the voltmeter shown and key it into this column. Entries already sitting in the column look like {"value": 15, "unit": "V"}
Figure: {"value": 1.25, "unit": "V"}
